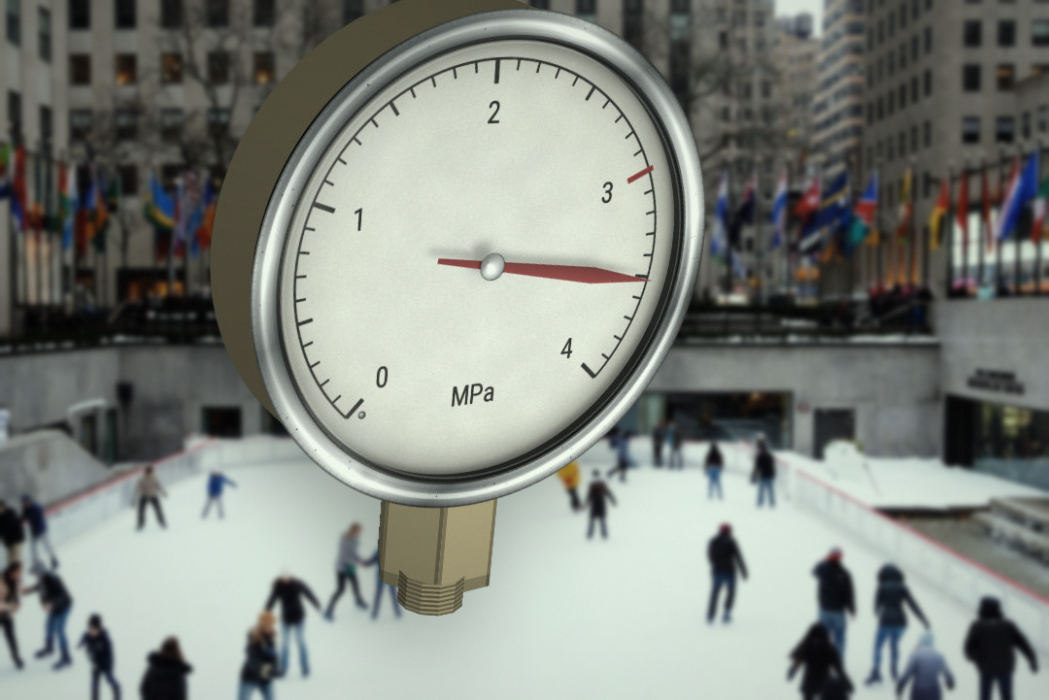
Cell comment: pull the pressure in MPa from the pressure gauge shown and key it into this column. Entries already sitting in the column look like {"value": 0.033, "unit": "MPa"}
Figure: {"value": 3.5, "unit": "MPa"}
